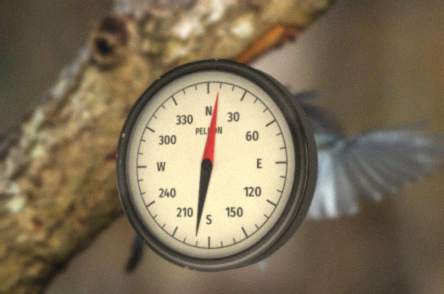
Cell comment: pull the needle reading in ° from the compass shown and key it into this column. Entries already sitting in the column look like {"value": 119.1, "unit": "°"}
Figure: {"value": 10, "unit": "°"}
